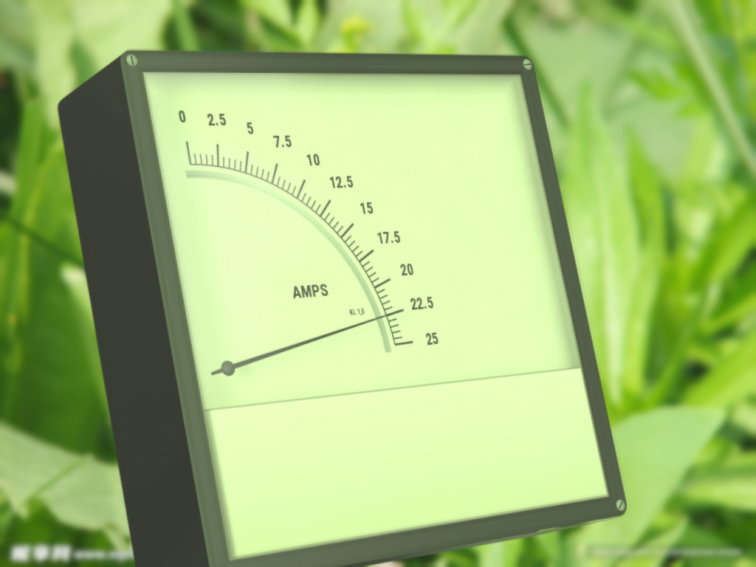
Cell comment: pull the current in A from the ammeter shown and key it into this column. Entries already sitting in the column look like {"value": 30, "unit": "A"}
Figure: {"value": 22.5, "unit": "A"}
